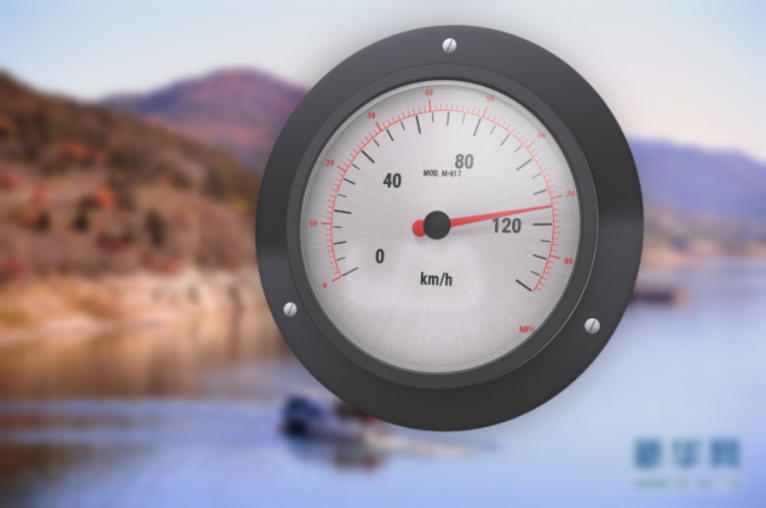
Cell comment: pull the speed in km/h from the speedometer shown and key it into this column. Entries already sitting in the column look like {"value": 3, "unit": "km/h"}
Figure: {"value": 115, "unit": "km/h"}
